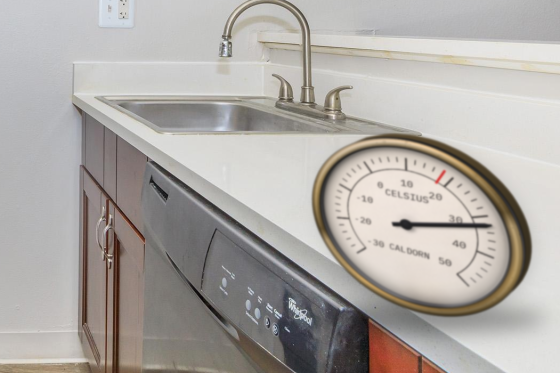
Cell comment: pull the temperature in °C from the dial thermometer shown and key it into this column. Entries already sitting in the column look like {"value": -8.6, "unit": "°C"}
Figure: {"value": 32, "unit": "°C"}
